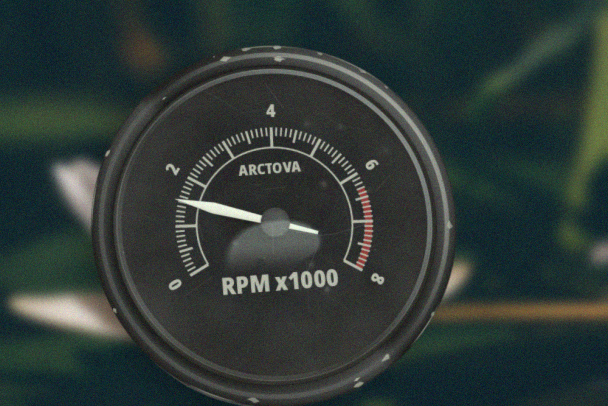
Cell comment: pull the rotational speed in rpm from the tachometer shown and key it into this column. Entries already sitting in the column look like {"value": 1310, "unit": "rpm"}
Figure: {"value": 1500, "unit": "rpm"}
